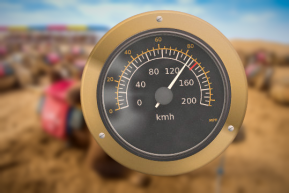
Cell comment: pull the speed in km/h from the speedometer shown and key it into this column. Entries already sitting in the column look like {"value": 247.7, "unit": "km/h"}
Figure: {"value": 135, "unit": "km/h"}
